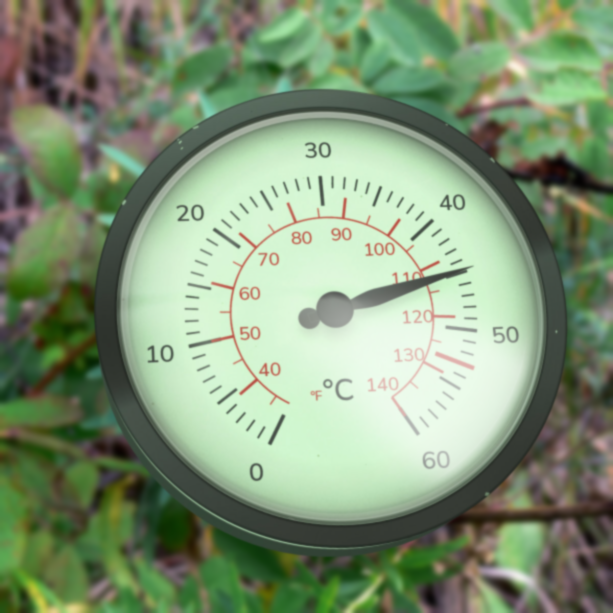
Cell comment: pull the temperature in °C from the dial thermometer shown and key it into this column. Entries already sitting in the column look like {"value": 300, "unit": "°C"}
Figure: {"value": 45, "unit": "°C"}
